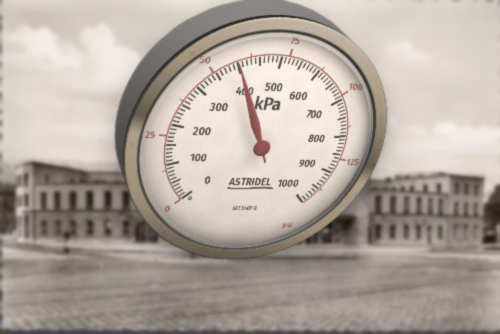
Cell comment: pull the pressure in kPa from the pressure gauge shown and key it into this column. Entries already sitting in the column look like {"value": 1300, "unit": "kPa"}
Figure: {"value": 400, "unit": "kPa"}
